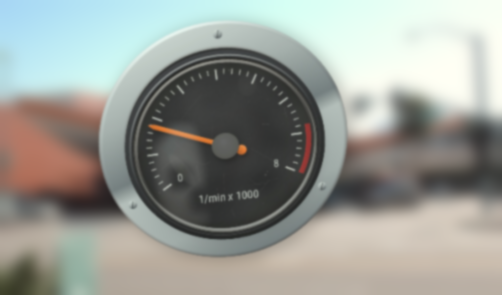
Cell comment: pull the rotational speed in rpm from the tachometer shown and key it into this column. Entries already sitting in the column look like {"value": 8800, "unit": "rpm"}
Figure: {"value": 1800, "unit": "rpm"}
